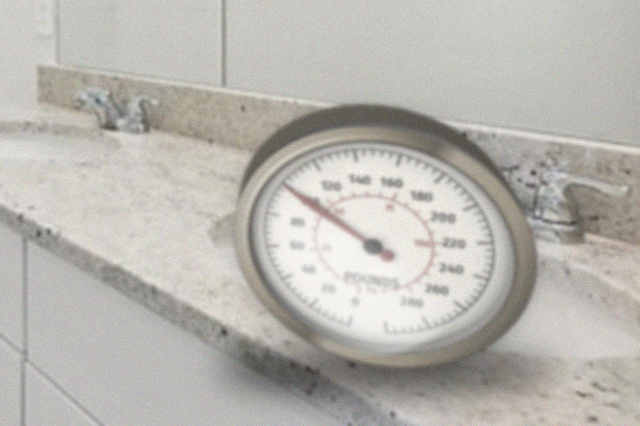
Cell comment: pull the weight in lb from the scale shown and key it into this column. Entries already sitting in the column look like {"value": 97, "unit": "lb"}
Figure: {"value": 100, "unit": "lb"}
